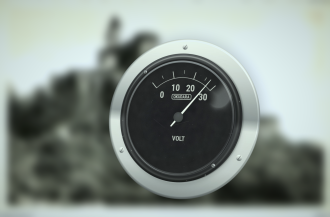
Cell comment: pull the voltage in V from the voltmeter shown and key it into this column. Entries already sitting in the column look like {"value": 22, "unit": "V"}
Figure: {"value": 27.5, "unit": "V"}
